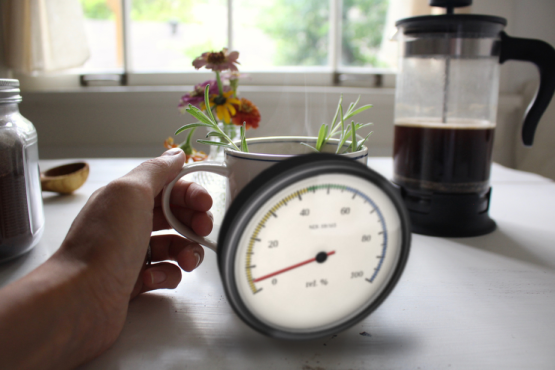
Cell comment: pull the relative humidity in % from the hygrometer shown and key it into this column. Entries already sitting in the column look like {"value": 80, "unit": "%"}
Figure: {"value": 5, "unit": "%"}
